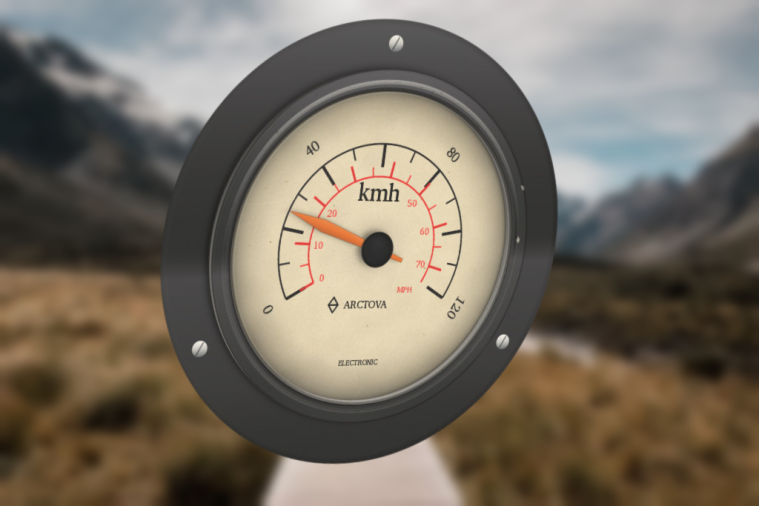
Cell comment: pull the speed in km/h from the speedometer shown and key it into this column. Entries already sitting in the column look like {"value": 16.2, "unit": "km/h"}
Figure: {"value": 25, "unit": "km/h"}
